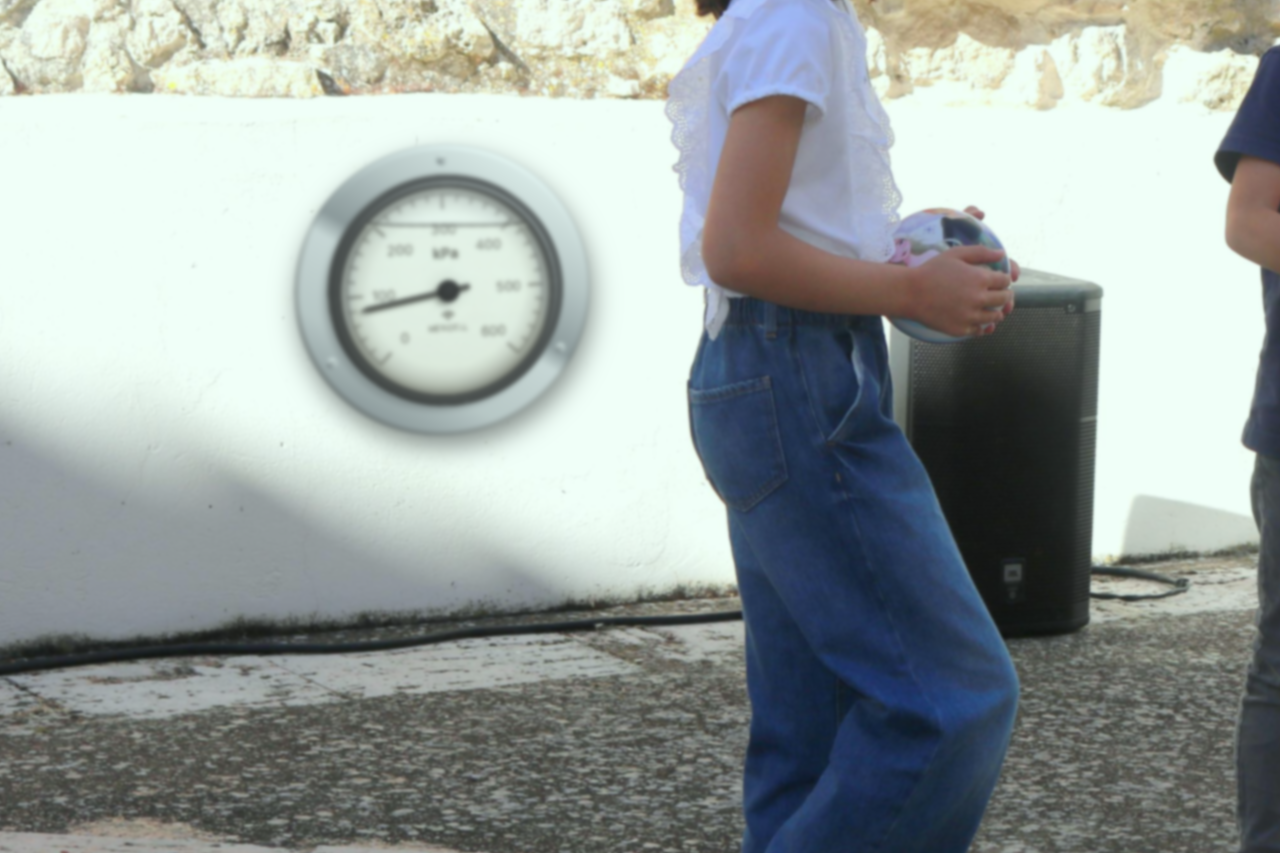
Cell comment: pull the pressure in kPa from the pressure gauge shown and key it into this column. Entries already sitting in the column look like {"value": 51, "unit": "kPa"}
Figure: {"value": 80, "unit": "kPa"}
